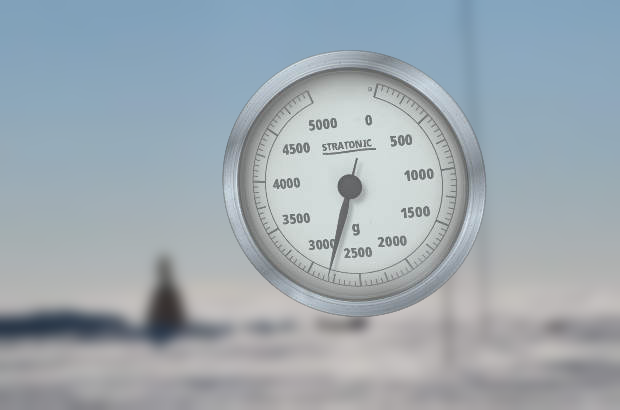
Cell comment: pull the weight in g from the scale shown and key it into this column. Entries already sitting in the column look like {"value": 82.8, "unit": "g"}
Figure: {"value": 2800, "unit": "g"}
